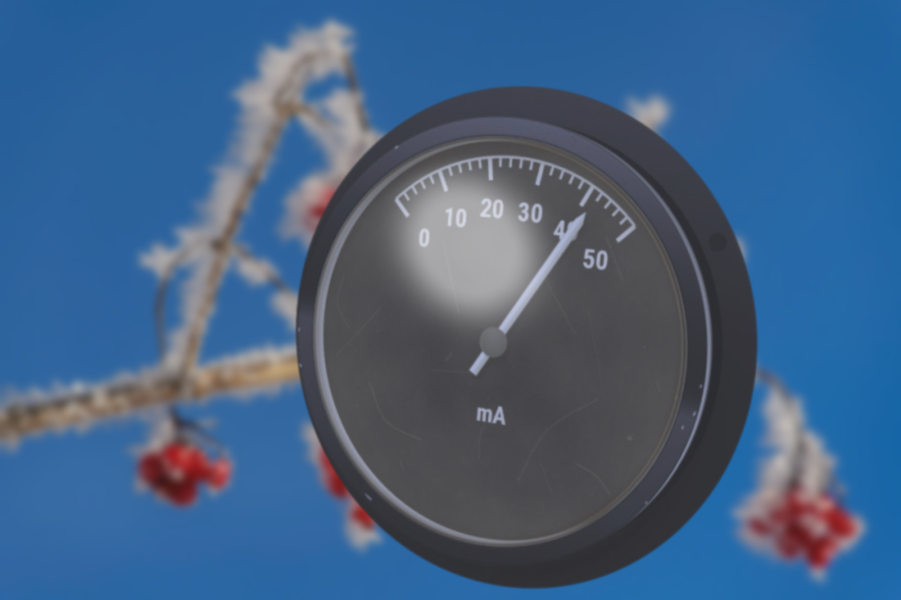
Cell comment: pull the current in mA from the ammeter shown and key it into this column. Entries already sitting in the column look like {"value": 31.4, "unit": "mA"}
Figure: {"value": 42, "unit": "mA"}
